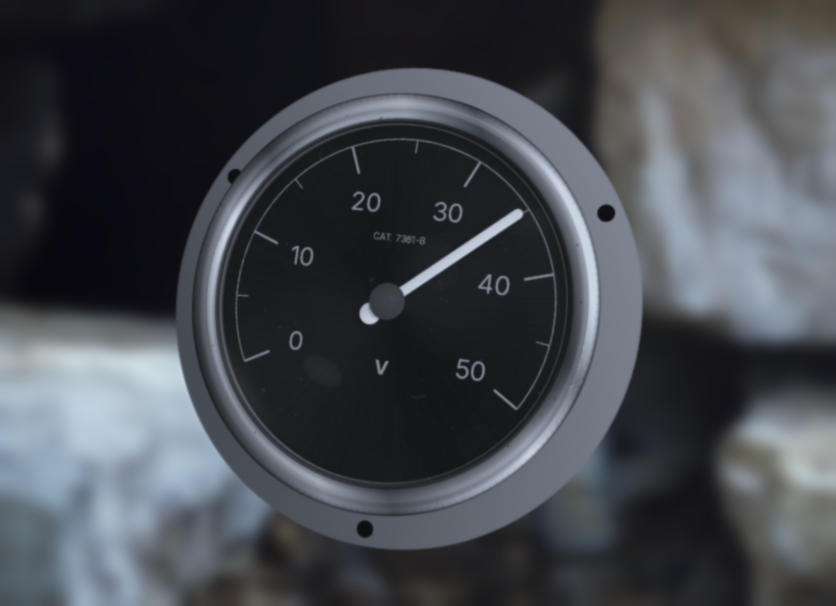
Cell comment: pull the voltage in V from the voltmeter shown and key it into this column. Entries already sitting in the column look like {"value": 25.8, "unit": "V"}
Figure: {"value": 35, "unit": "V"}
